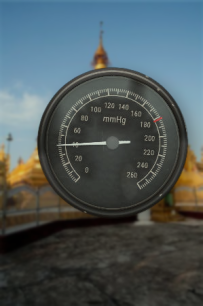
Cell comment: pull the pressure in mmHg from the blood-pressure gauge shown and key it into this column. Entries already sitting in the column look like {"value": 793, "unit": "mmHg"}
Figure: {"value": 40, "unit": "mmHg"}
